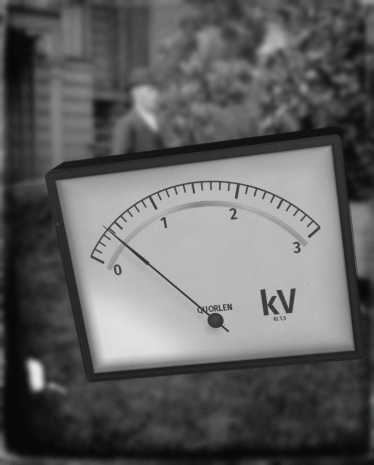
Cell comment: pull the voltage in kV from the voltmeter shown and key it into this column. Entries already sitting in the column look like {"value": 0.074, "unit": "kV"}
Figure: {"value": 0.4, "unit": "kV"}
